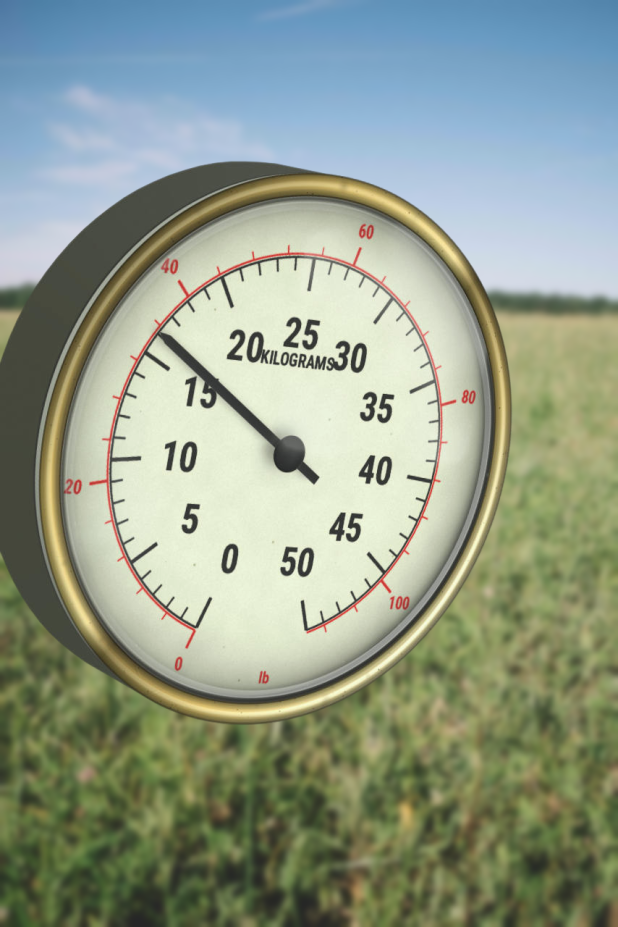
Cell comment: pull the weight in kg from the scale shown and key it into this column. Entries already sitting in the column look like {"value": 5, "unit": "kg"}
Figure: {"value": 16, "unit": "kg"}
